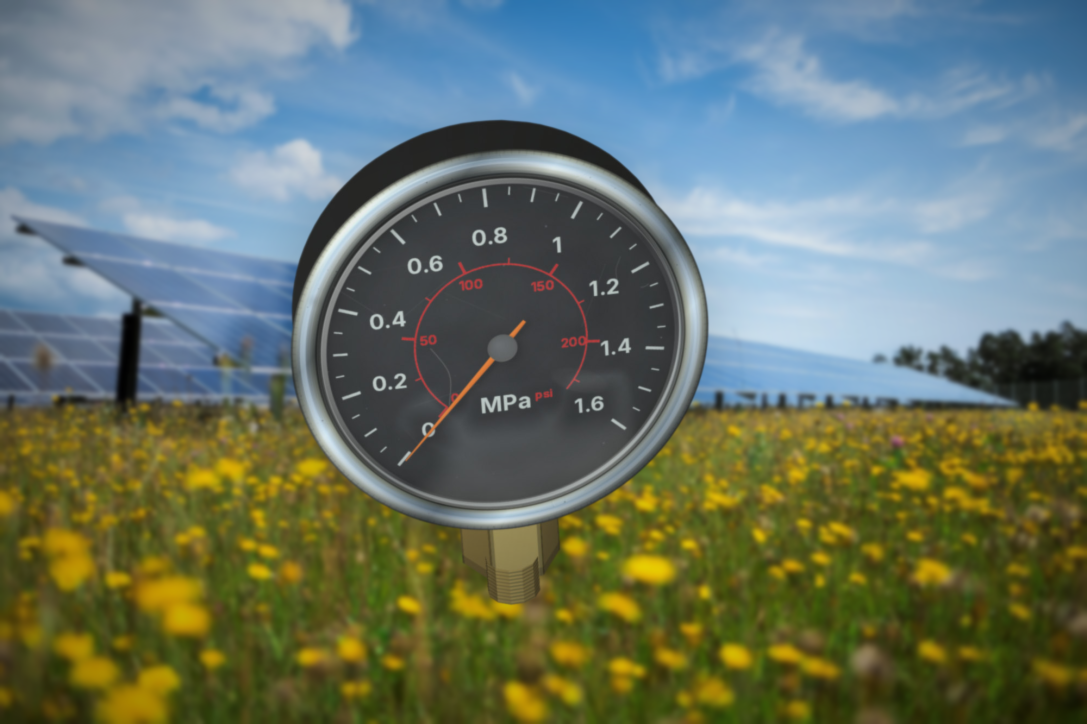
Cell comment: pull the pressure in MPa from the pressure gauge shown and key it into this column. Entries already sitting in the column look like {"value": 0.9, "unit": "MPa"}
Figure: {"value": 0, "unit": "MPa"}
